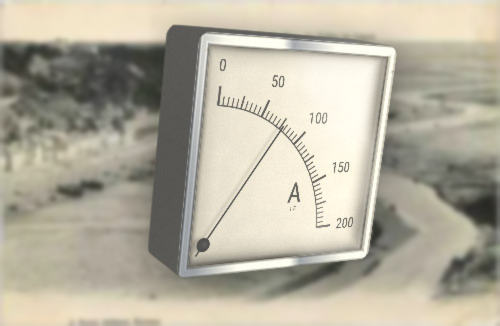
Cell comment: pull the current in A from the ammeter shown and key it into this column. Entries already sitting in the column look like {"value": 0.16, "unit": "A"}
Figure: {"value": 75, "unit": "A"}
